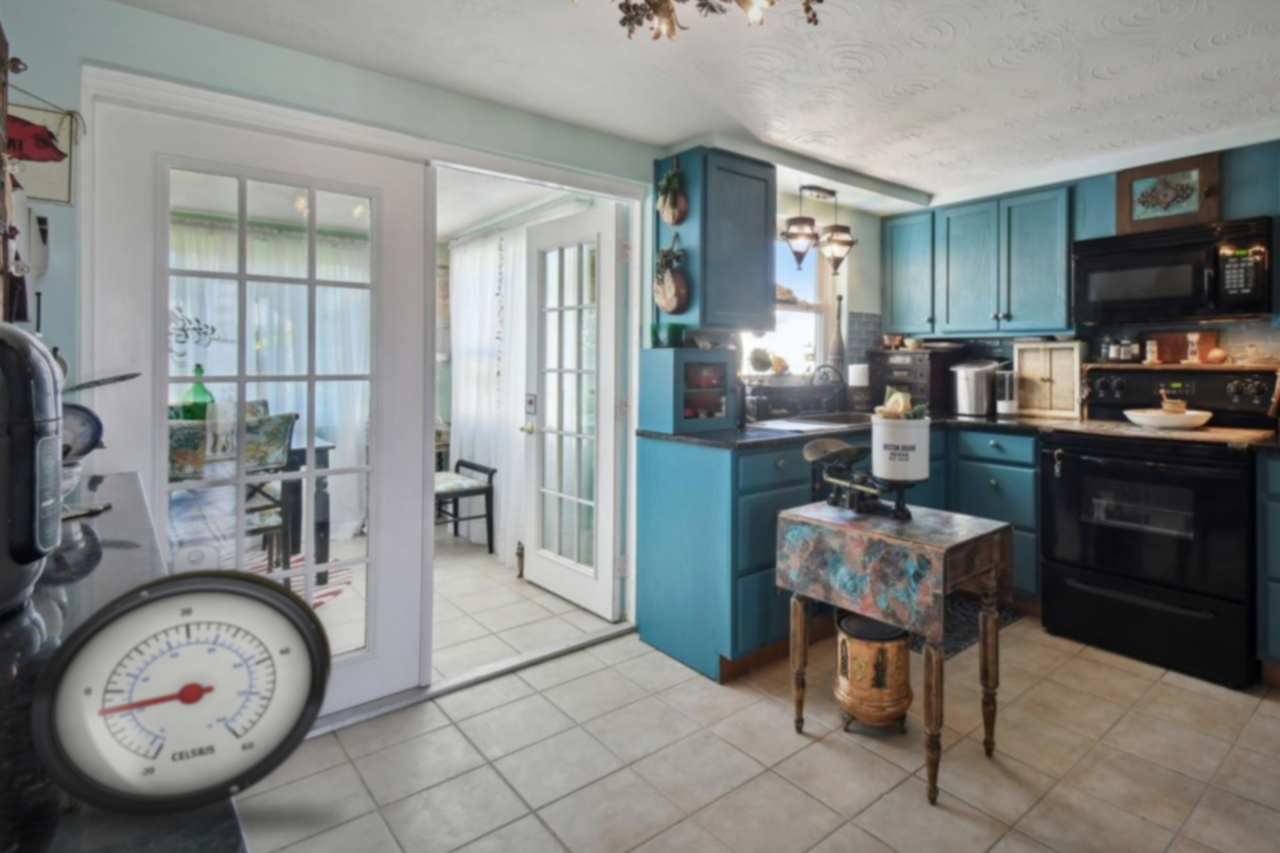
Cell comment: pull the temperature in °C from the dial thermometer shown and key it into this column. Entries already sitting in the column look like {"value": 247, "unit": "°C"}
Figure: {"value": -4, "unit": "°C"}
